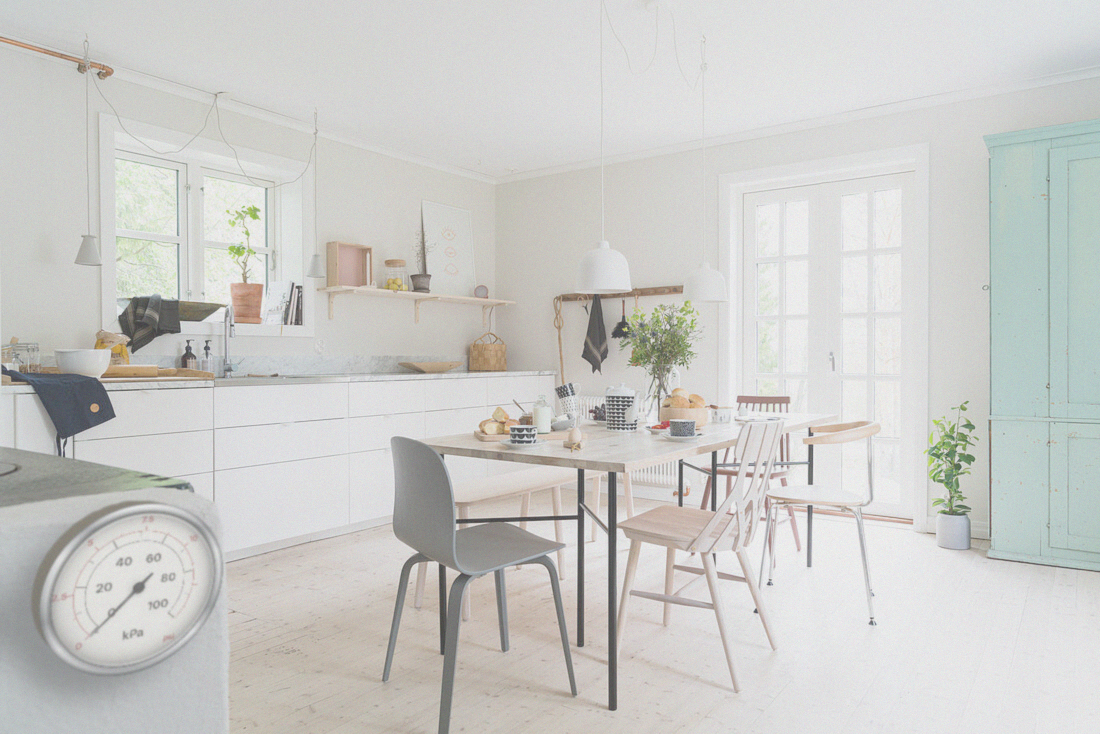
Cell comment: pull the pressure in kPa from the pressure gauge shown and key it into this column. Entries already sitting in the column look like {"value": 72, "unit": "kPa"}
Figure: {"value": 0, "unit": "kPa"}
